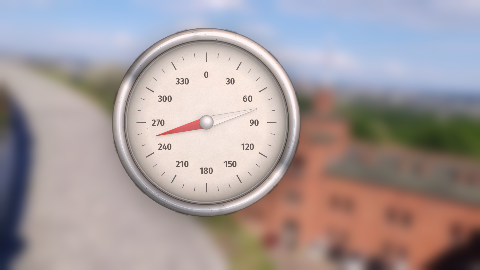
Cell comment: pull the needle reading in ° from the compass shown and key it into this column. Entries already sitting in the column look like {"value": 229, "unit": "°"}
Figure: {"value": 255, "unit": "°"}
